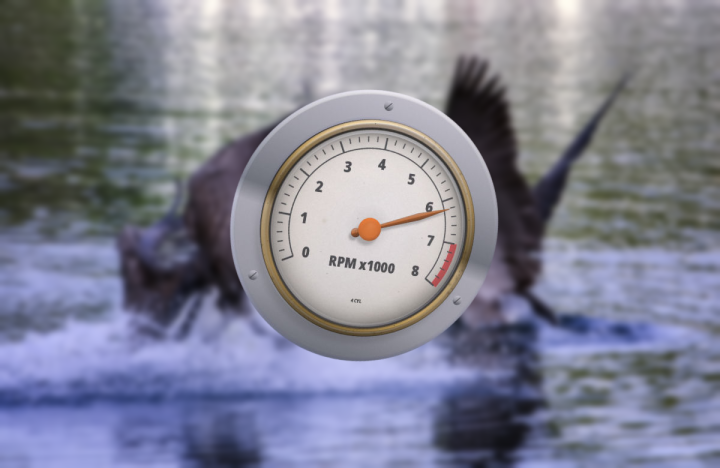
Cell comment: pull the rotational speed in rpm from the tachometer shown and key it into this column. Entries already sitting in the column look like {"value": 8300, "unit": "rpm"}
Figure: {"value": 6200, "unit": "rpm"}
